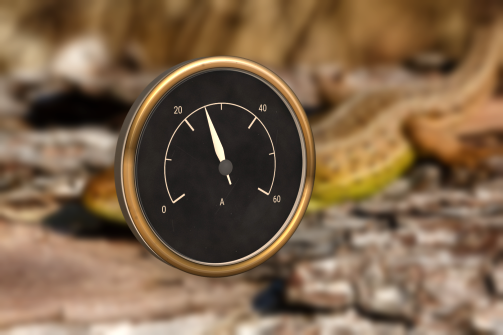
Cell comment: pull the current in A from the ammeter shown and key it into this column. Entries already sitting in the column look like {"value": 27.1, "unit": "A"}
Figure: {"value": 25, "unit": "A"}
